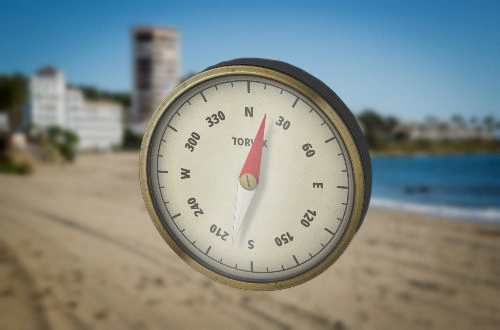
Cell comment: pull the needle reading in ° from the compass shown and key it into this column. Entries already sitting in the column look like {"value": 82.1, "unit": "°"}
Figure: {"value": 15, "unit": "°"}
